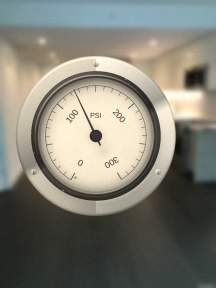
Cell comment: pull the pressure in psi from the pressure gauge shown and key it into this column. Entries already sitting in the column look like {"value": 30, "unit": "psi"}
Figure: {"value": 125, "unit": "psi"}
